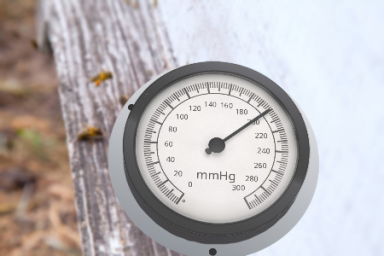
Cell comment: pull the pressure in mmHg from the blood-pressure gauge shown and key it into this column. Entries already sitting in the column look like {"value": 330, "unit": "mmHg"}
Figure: {"value": 200, "unit": "mmHg"}
